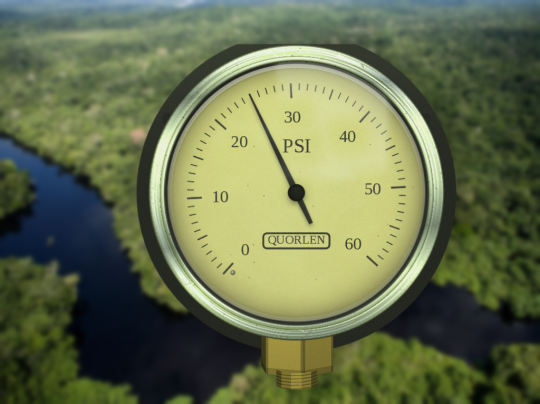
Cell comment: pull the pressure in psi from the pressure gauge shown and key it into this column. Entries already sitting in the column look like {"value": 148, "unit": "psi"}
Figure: {"value": 25, "unit": "psi"}
